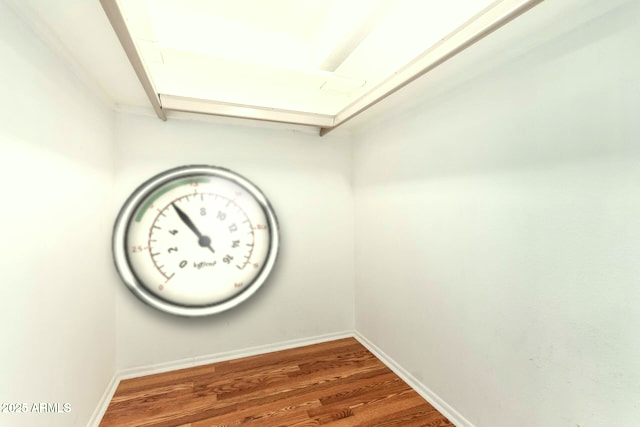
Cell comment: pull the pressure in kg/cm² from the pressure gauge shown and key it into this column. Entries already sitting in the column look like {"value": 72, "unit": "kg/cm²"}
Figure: {"value": 6, "unit": "kg/cm²"}
